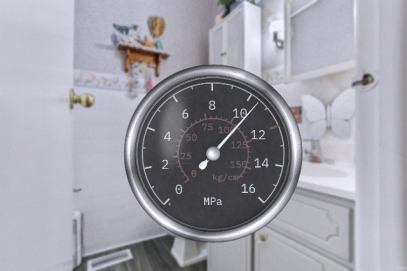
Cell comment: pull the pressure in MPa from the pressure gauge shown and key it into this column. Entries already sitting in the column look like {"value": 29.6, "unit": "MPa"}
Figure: {"value": 10.5, "unit": "MPa"}
